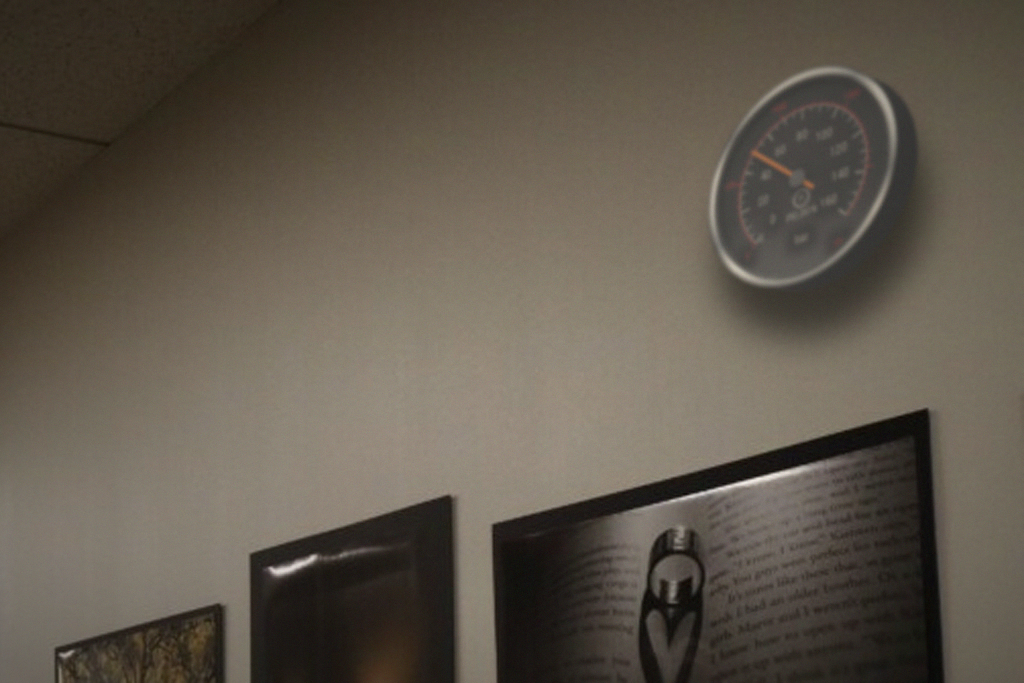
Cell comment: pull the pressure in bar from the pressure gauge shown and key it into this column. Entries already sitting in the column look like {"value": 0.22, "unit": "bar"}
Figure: {"value": 50, "unit": "bar"}
